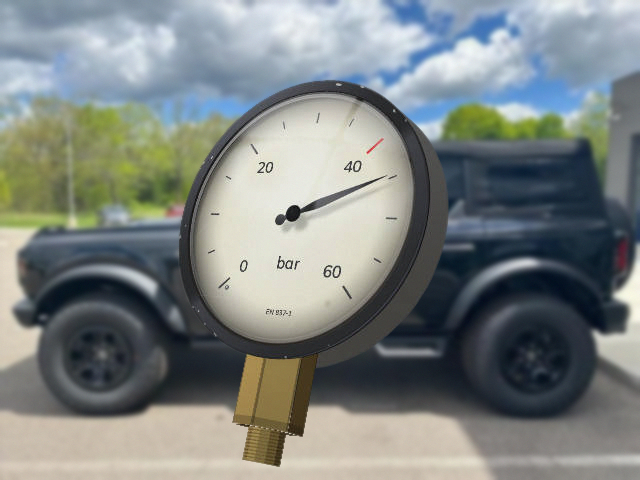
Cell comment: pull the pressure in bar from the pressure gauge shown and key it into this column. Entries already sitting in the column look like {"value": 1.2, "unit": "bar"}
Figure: {"value": 45, "unit": "bar"}
